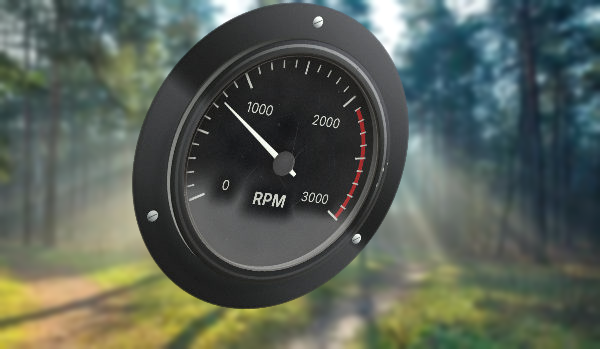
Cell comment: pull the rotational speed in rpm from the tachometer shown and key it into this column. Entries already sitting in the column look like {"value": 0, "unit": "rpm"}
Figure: {"value": 750, "unit": "rpm"}
